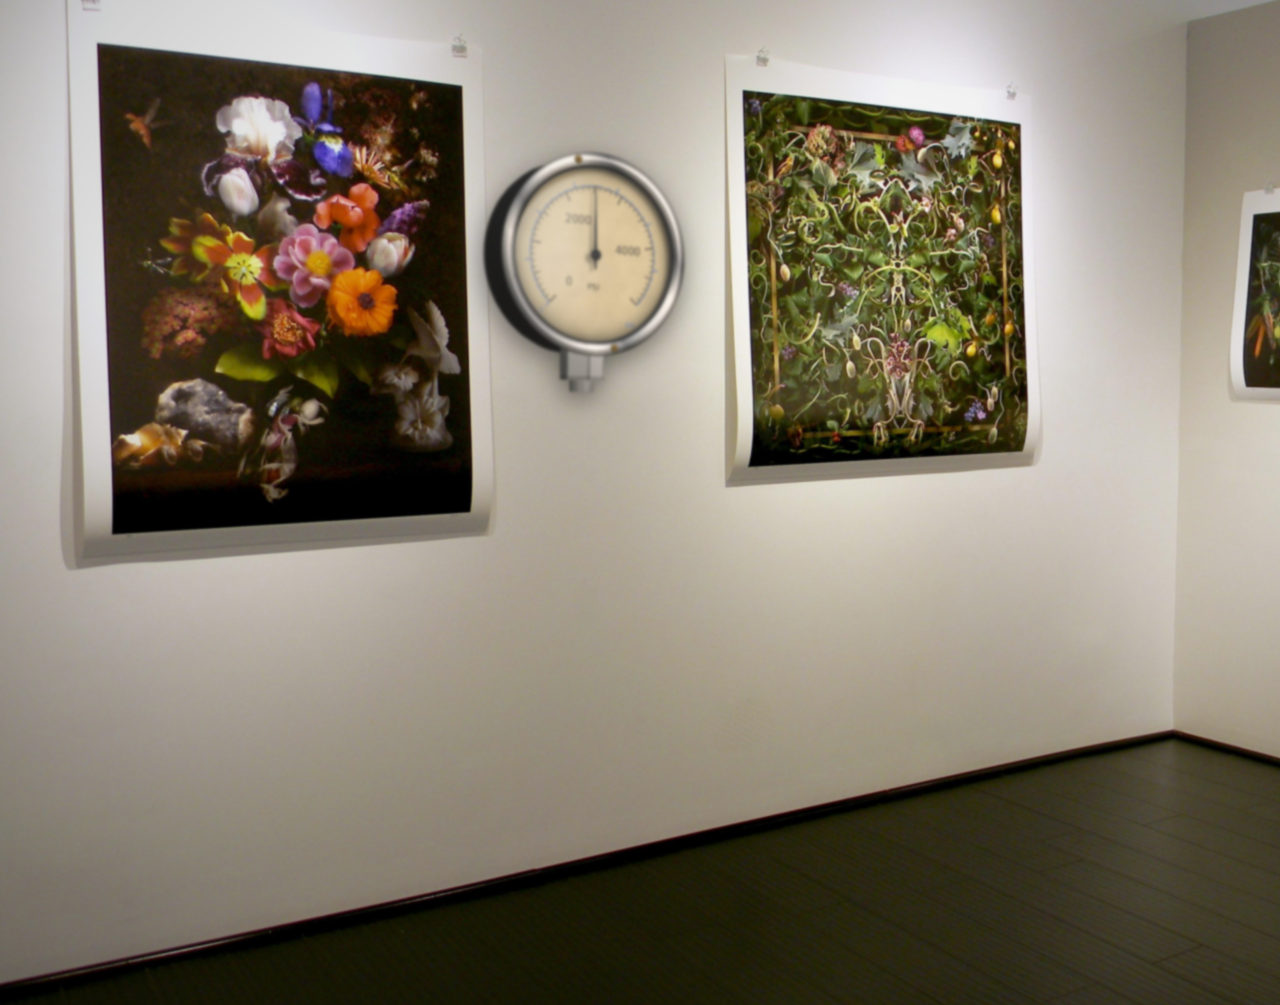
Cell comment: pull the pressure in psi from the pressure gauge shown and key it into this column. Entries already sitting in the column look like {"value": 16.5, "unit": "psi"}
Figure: {"value": 2500, "unit": "psi"}
